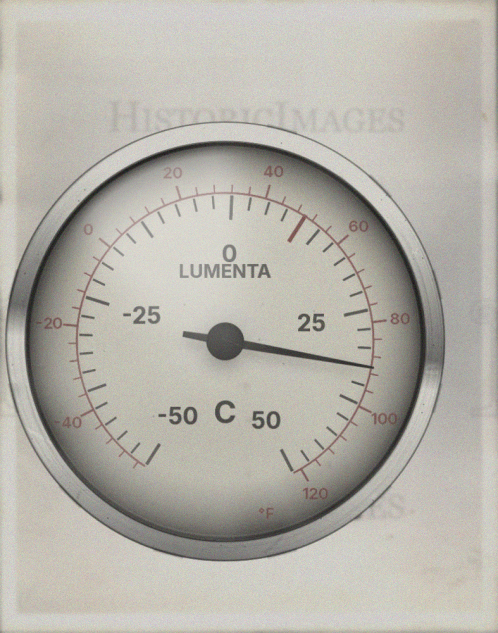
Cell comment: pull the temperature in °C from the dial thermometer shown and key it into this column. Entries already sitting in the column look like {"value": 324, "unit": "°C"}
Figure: {"value": 32.5, "unit": "°C"}
